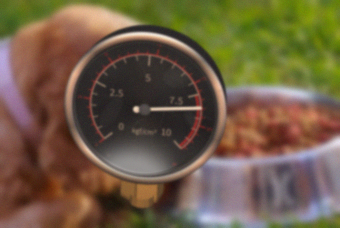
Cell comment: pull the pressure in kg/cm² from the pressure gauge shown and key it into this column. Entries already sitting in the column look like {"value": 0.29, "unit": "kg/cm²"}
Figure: {"value": 8, "unit": "kg/cm²"}
